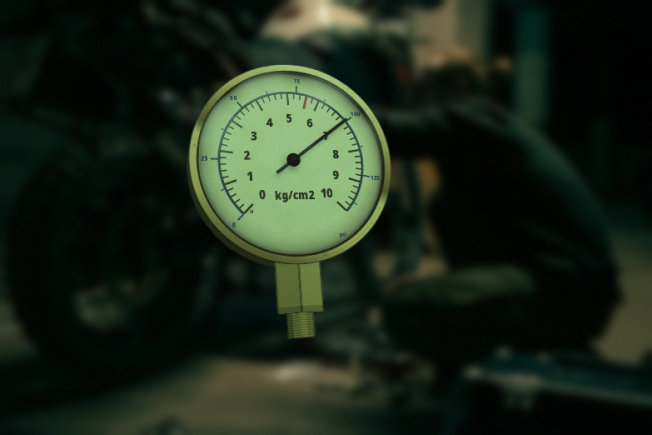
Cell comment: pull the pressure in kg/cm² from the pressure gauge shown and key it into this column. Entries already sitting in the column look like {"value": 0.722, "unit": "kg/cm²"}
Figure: {"value": 7, "unit": "kg/cm²"}
